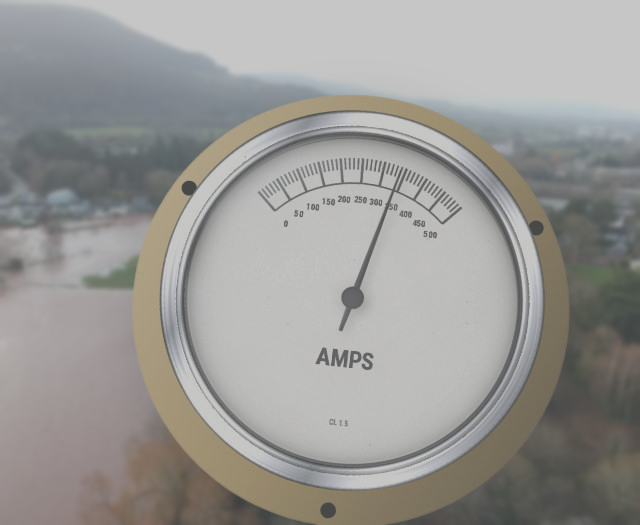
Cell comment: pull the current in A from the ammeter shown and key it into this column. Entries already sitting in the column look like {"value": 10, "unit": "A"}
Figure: {"value": 340, "unit": "A"}
